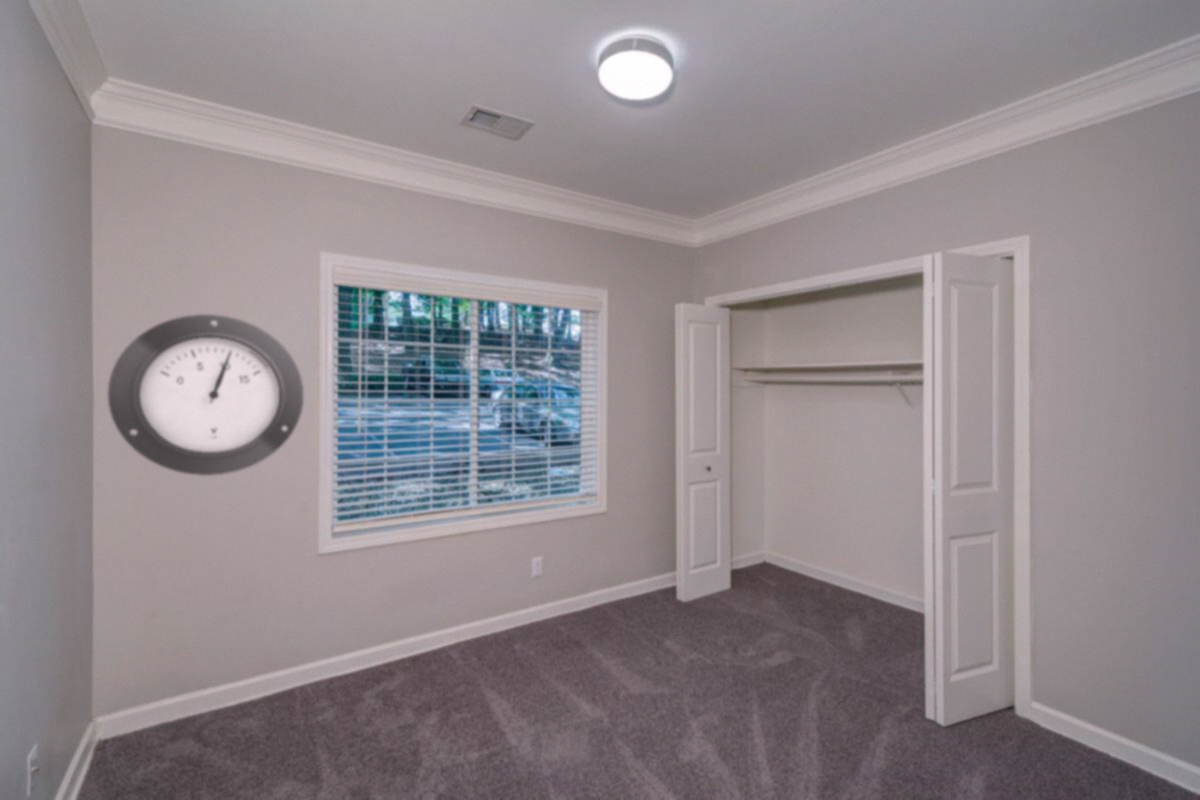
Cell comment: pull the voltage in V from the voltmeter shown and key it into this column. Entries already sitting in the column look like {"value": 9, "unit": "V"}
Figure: {"value": 10, "unit": "V"}
